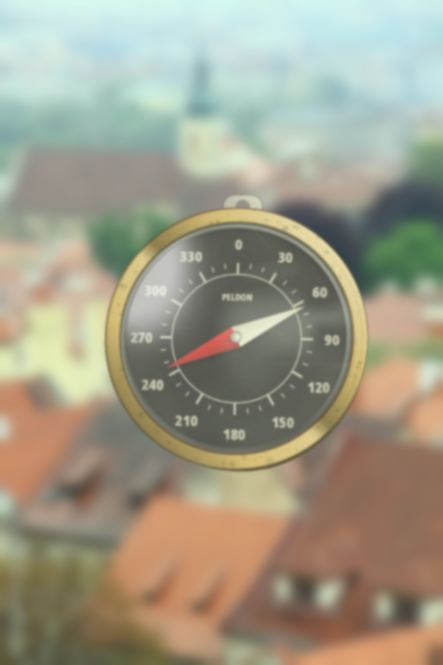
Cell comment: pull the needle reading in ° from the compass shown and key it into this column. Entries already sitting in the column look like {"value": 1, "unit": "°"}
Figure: {"value": 245, "unit": "°"}
